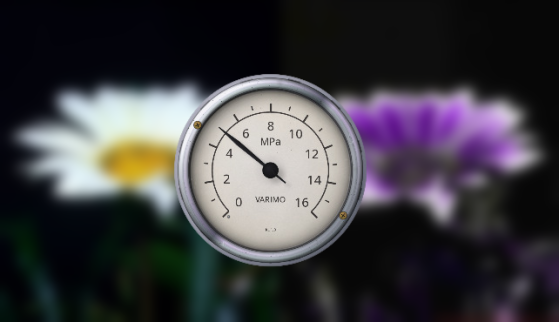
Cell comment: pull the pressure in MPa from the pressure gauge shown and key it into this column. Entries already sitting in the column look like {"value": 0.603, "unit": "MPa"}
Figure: {"value": 5, "unit": "MPa"}
